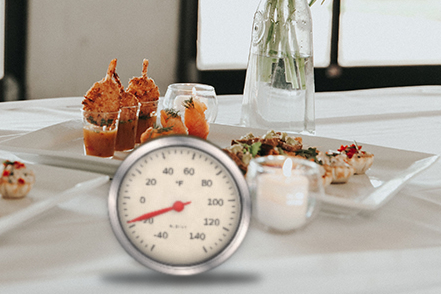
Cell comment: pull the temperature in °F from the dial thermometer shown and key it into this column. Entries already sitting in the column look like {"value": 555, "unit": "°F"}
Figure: {"value": -16, "unit": "°F"}
